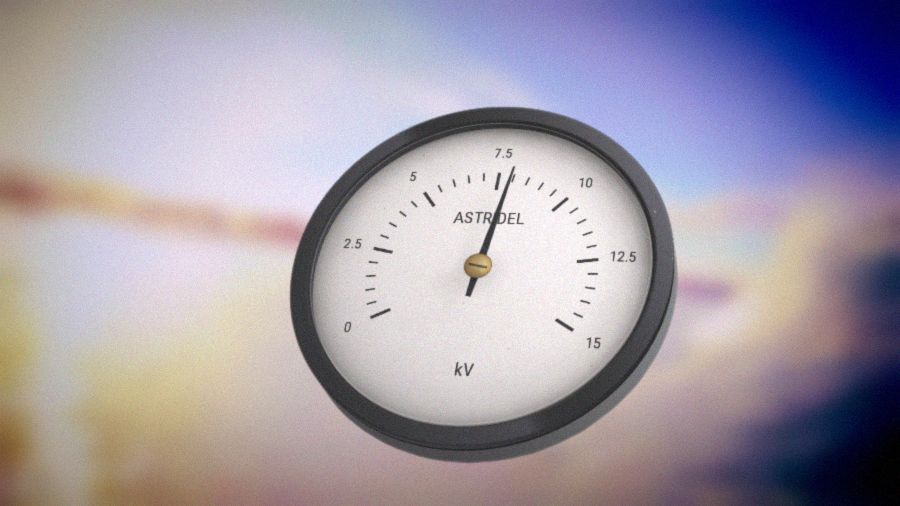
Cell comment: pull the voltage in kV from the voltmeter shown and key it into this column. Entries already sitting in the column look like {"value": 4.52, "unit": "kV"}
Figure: {"value": 8, "unit": "kV"}
